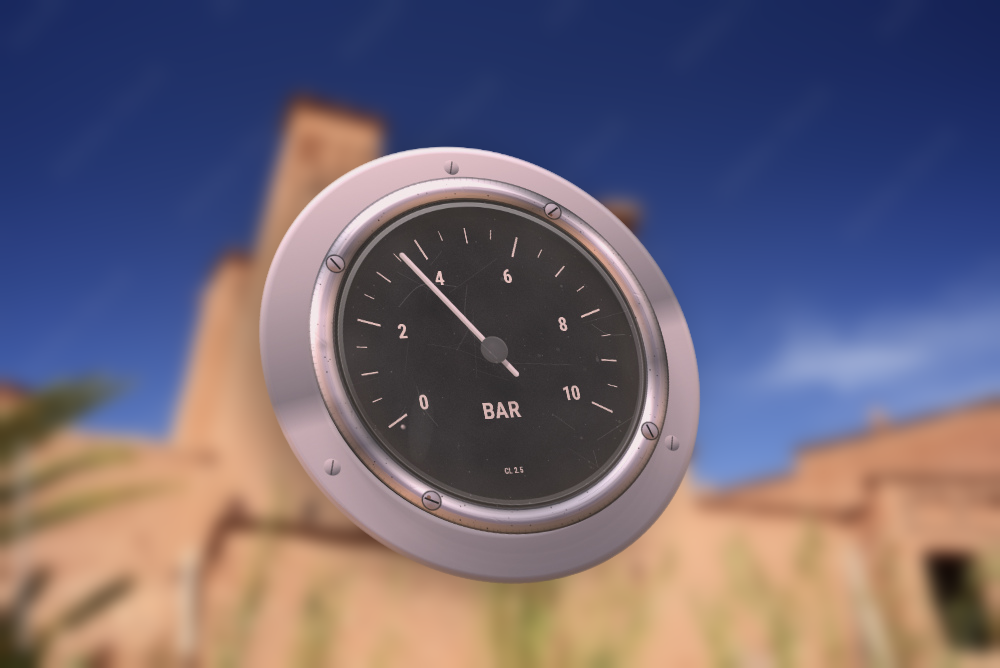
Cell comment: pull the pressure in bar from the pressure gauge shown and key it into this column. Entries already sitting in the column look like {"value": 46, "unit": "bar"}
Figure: {"value": 3.5, "unit": "bar"}
